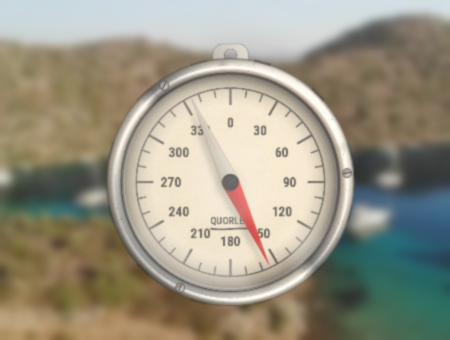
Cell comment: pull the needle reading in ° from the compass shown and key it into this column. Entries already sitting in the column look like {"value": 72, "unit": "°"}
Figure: {"value": 155, "unit": "°"}
